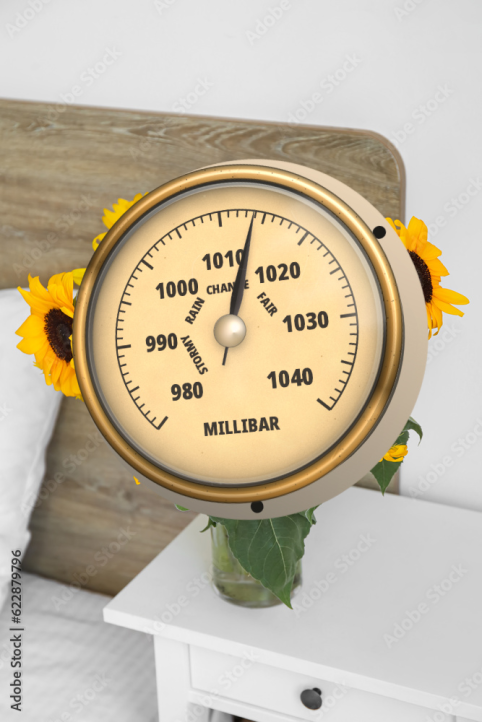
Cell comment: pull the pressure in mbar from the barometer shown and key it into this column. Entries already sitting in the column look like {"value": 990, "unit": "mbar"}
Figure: {"value": 1014, "unit": "mbar"}
